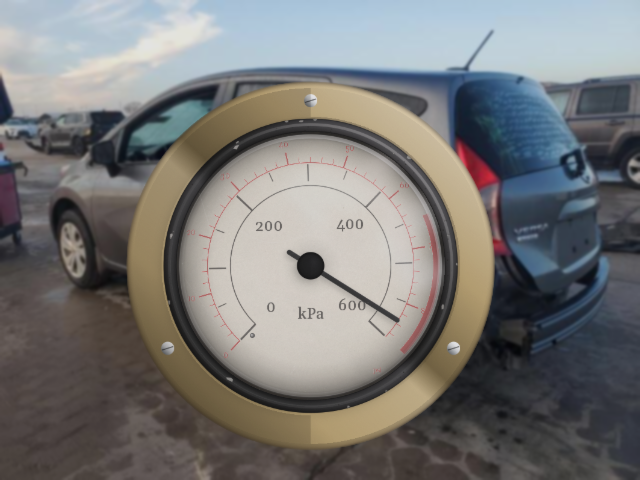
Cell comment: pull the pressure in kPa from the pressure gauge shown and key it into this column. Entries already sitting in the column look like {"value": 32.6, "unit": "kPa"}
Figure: {"value": 575, "unit": "kPa"}
